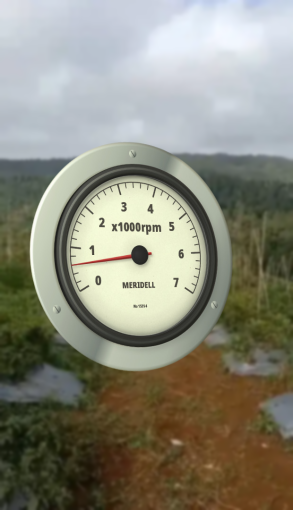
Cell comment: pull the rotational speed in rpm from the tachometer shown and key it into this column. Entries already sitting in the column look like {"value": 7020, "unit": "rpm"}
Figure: {"value": 600, "unit": "rpm"}
